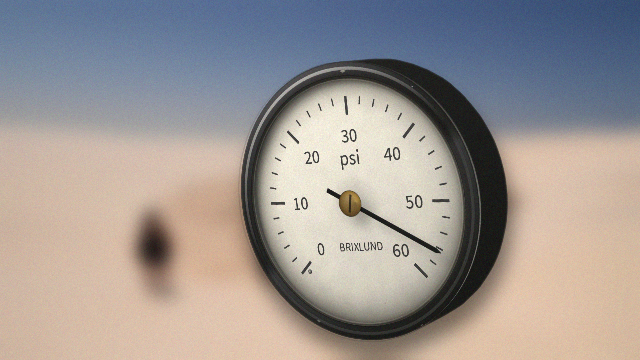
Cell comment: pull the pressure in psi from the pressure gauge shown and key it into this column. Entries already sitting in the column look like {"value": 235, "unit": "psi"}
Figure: {"value": 56, "unit": "psi"}
